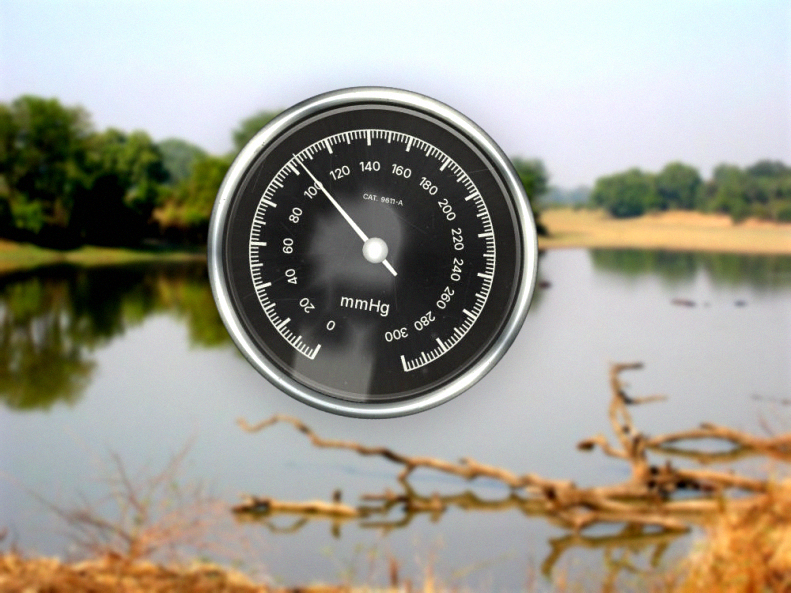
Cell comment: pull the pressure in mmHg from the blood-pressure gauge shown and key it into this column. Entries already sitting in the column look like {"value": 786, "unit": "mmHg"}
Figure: {"value": 104, "unit": "mmHg"}
